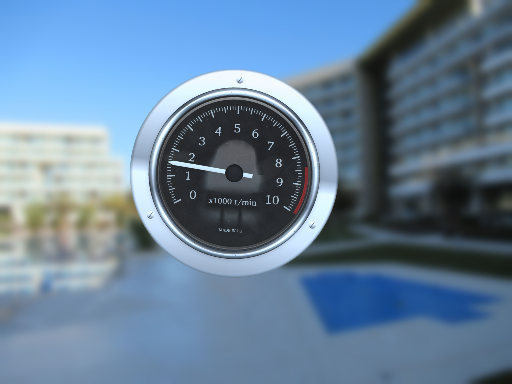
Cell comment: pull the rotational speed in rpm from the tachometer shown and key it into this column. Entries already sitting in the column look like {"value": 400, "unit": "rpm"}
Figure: {"value": 1500, "unit": "rpm"}
